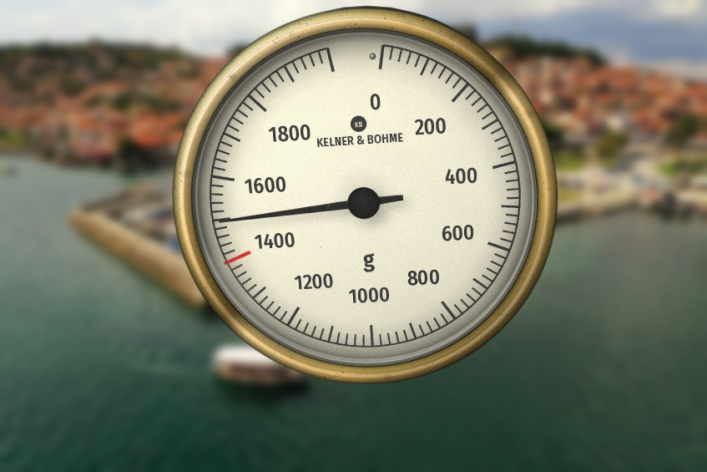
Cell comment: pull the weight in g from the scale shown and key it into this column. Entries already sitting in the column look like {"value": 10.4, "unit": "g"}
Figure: {"value": 1500, "unit": "g"}
